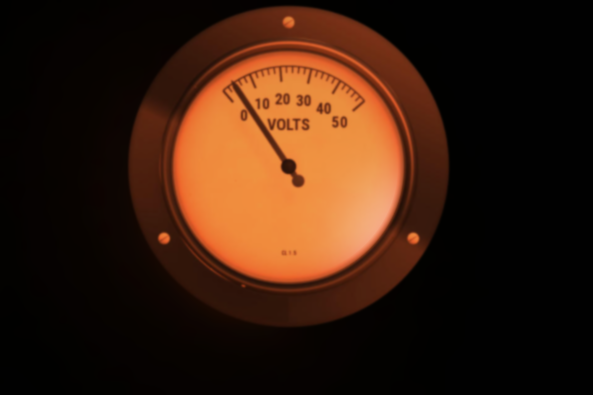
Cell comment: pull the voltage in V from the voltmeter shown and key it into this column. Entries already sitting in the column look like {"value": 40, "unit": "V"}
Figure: {"value": 4, "unit": "V"}
